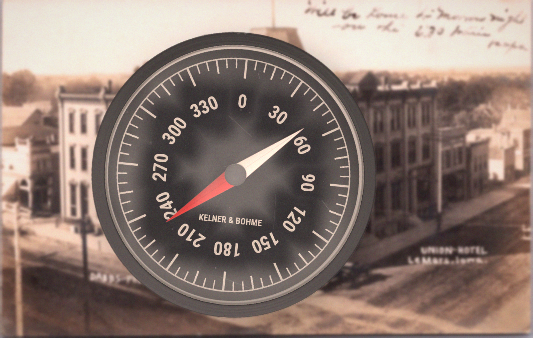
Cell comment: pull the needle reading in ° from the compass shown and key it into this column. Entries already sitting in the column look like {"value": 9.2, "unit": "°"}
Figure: {"value": 230, "unit": "°"}
